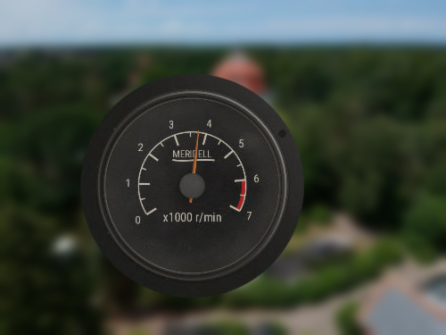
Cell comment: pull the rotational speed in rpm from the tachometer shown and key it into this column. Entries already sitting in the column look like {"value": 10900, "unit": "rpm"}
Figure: {"value": 3750, "unit": "rpm"}
